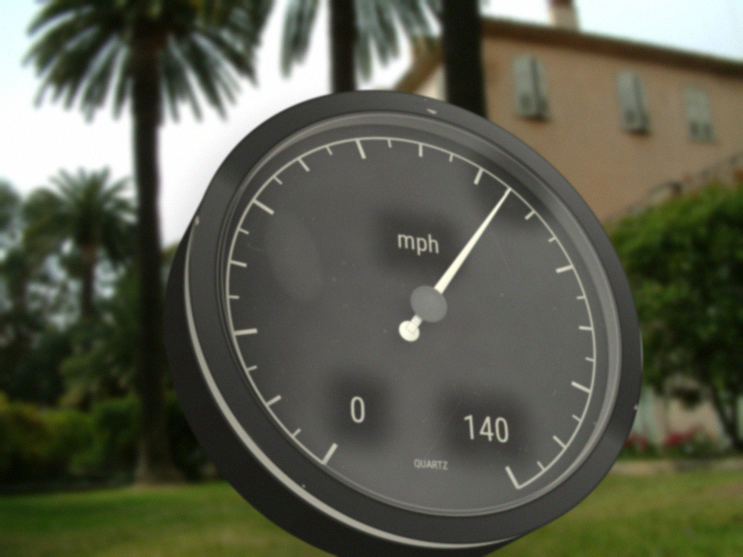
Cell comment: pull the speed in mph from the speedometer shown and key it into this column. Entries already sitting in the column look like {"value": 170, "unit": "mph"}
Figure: {"value": 85, "unit": "mph"}
